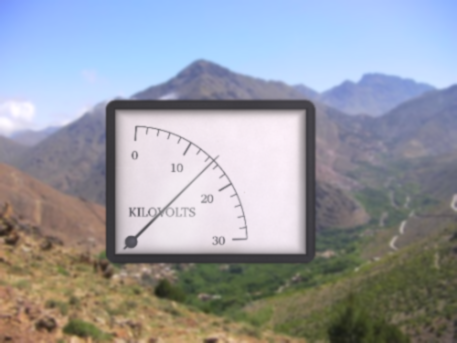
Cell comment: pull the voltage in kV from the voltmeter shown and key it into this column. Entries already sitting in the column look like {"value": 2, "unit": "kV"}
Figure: {"value": 15, "unit": "kV"}
